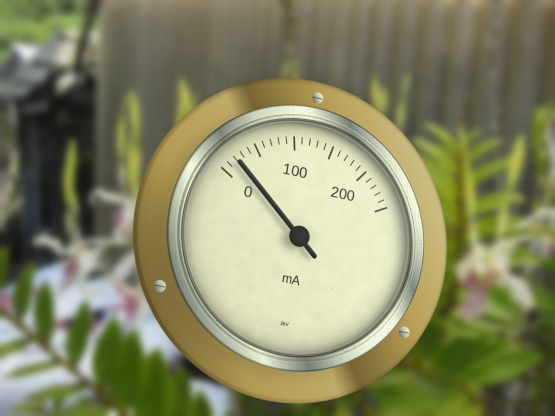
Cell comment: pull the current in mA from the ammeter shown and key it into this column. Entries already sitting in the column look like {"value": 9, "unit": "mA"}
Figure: {"value": 20, "unit": "mA"}
